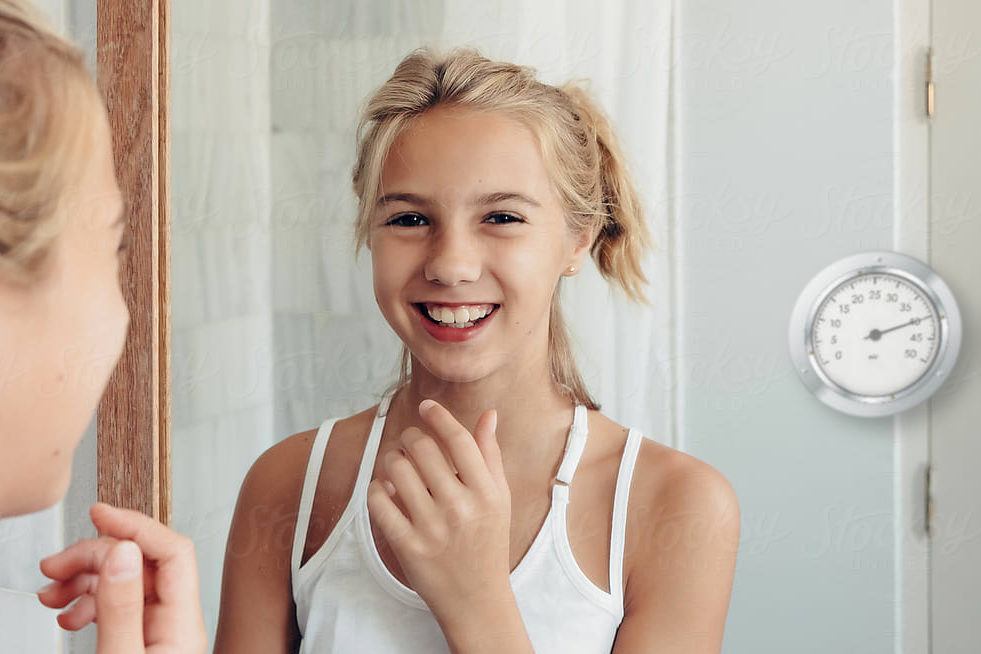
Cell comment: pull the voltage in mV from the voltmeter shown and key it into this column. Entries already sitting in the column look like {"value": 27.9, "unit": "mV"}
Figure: {"value": 40, "unit": "mV"}
